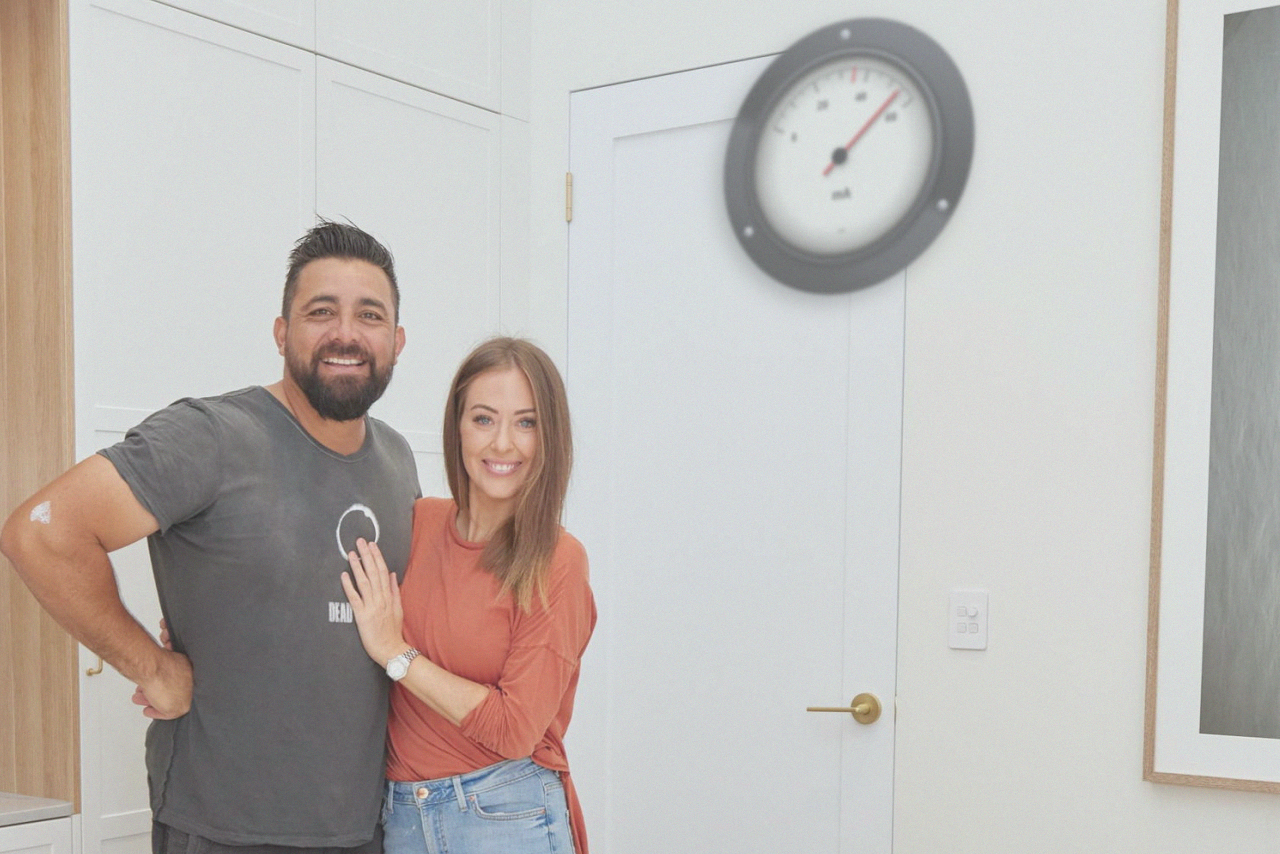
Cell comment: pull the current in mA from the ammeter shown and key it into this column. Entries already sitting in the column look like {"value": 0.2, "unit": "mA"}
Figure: {"value": 55, "unit": "mA"}
